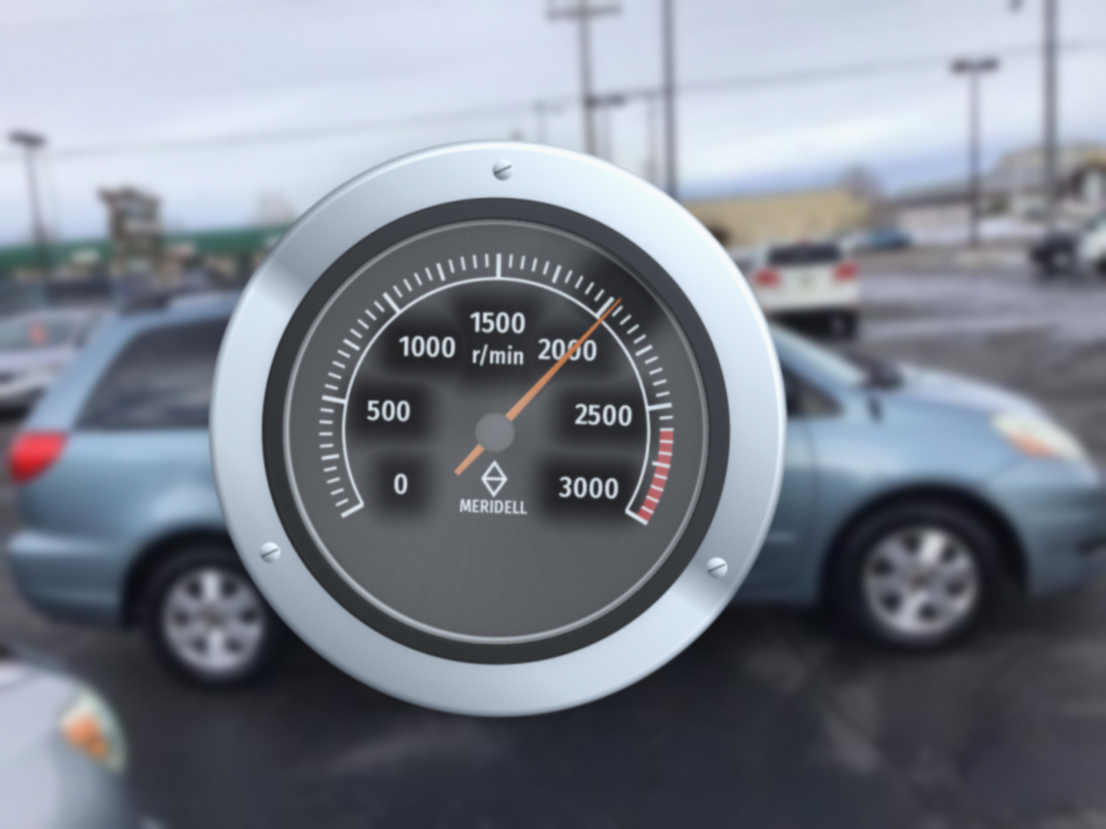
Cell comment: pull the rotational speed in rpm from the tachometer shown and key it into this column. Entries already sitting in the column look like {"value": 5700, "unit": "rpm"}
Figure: {"value": 2025, "unit": "rpm"}
